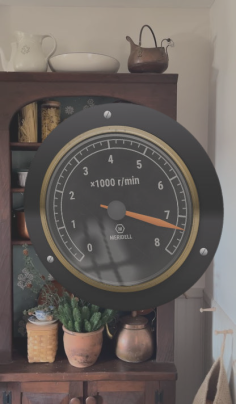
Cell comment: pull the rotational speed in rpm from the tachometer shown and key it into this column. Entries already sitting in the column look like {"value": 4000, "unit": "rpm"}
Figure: {"value": 7300, "unit": "rpm"}
